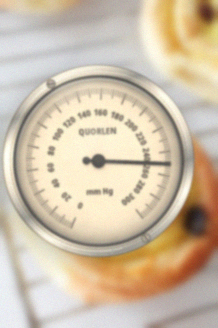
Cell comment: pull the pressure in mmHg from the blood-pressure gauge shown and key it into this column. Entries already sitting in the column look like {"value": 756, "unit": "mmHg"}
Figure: {"value": 250, "unit": "mmHg"}
